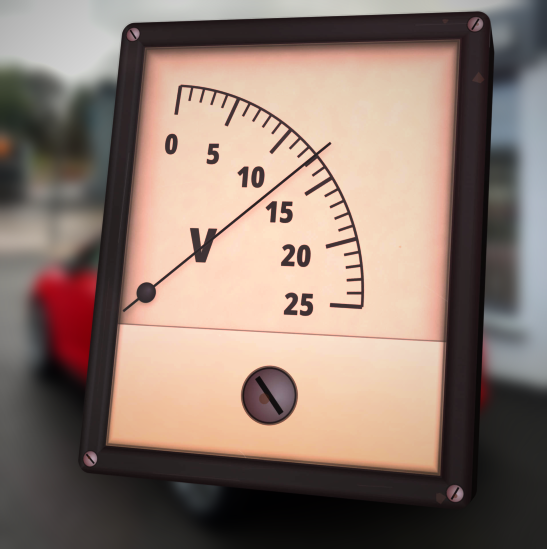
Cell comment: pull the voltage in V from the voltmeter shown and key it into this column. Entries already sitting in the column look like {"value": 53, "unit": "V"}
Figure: {"value": 13, "unit": "V"}
